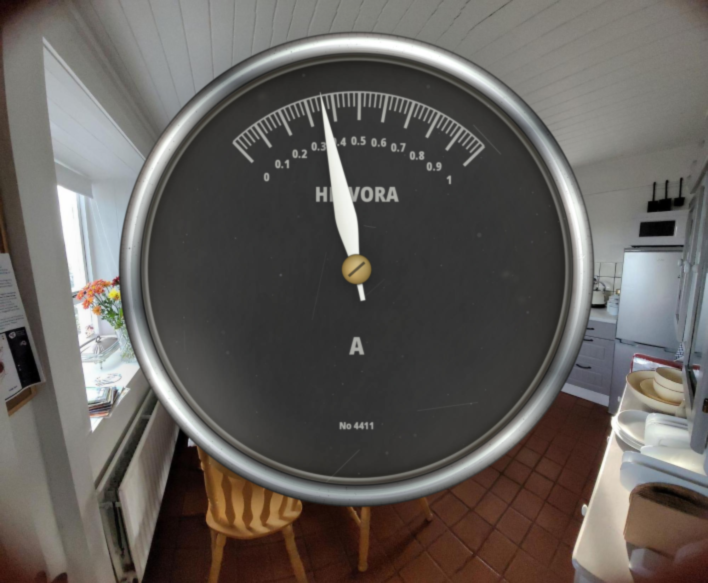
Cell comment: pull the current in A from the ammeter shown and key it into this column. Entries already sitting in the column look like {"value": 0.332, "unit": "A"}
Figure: {"value": 0.36, "unit": "A"}
